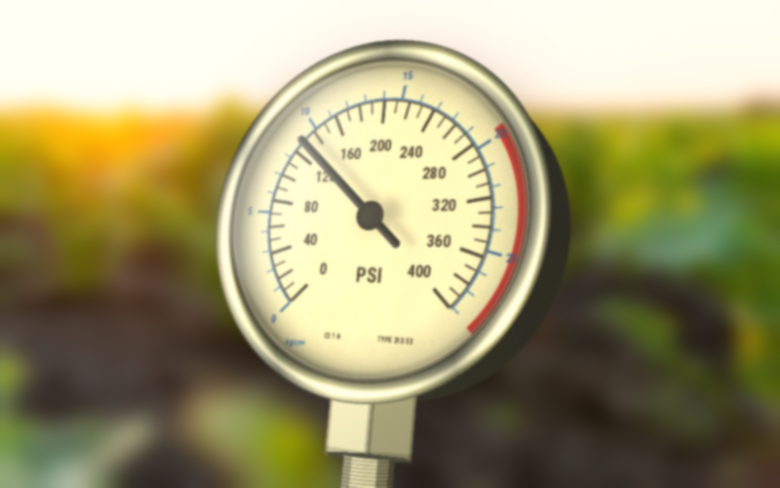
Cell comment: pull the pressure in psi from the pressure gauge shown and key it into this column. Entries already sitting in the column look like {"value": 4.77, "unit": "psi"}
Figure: {"value": 130, "unit": "psi"}
